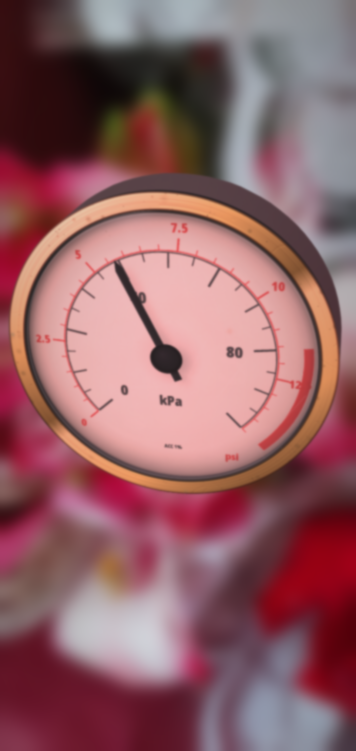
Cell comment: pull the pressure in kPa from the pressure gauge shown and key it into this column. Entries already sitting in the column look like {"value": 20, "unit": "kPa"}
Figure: {"value": 40, "unit": "kPa"}
